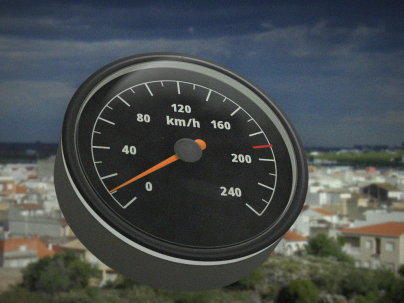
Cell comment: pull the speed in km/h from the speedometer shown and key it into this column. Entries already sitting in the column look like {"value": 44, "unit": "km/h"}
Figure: {"value": 10, "unit": "km/h"}
